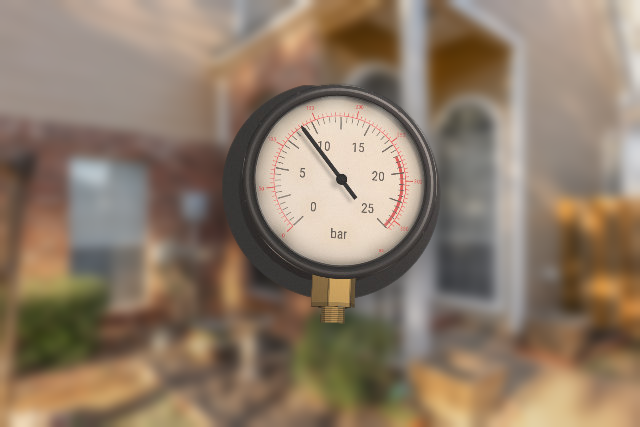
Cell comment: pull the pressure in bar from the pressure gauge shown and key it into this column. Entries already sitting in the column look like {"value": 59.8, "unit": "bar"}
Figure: {"value": 9, "unit": "bar"}
